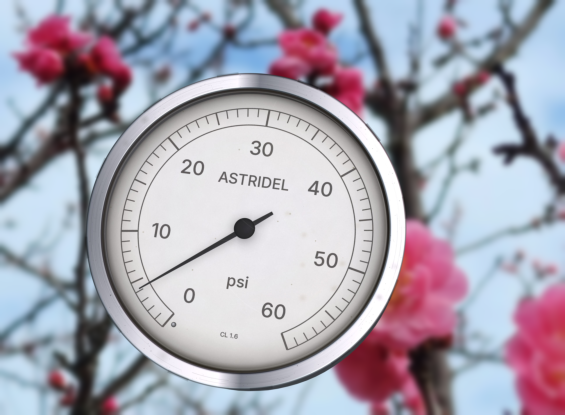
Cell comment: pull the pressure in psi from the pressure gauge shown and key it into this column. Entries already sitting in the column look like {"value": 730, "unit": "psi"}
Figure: {"value": 4, "unit": "psi"}
